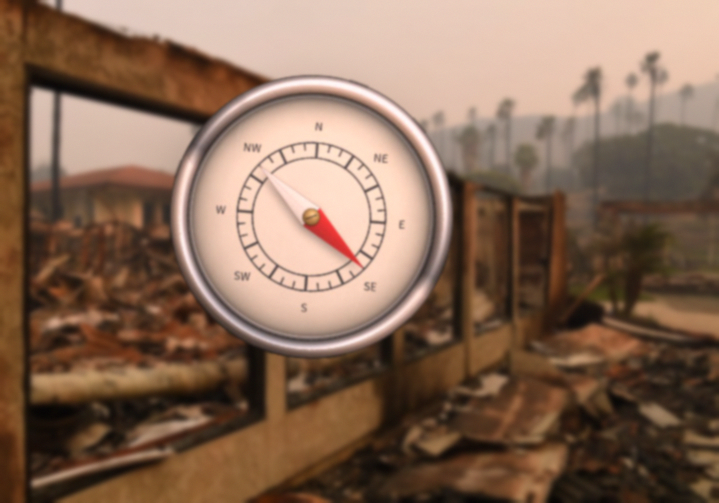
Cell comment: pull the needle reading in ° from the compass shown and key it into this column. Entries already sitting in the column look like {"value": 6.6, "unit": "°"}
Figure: {"value": 130, "unit": "°"}
